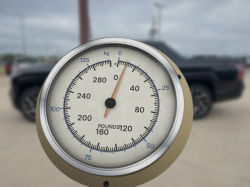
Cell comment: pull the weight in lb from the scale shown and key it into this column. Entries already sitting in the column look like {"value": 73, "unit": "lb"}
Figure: {"value": 10, "unit": "lb"}
